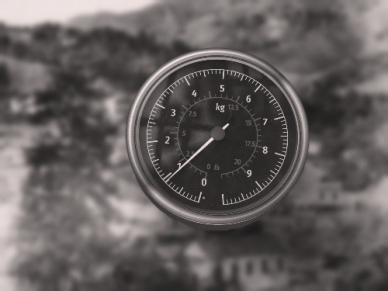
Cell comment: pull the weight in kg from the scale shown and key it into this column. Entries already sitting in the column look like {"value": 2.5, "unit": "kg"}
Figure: {"value": 0.9, "unit": "kg"}
